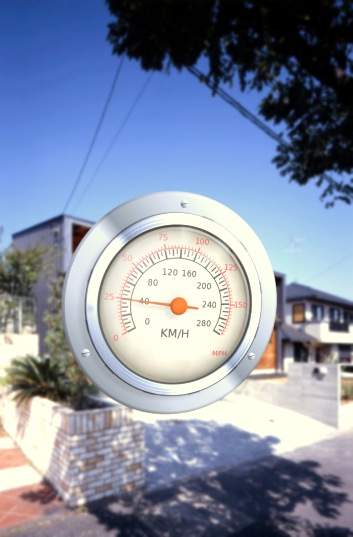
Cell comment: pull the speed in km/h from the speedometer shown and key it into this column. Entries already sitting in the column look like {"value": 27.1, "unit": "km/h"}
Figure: {"value": 40, "unit": "km/h"}
